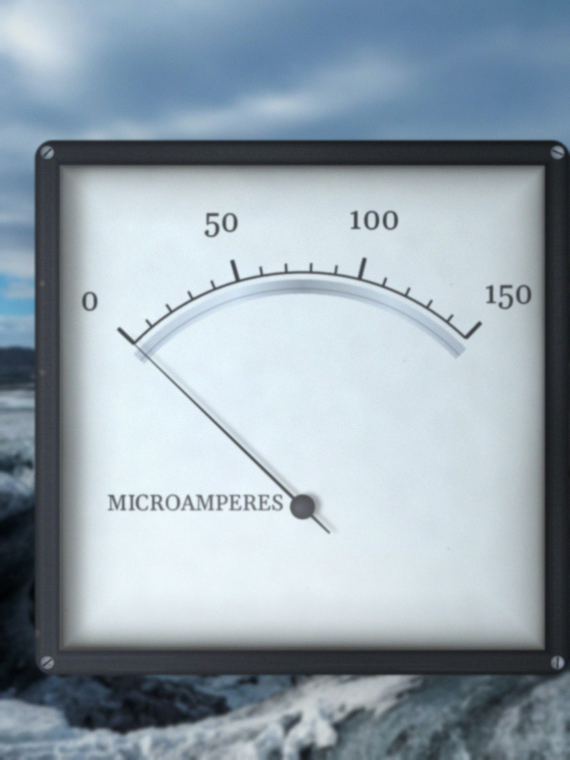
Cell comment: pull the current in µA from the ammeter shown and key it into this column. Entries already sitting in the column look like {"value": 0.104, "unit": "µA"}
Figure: {"value": 0, "unit": "µA"}
